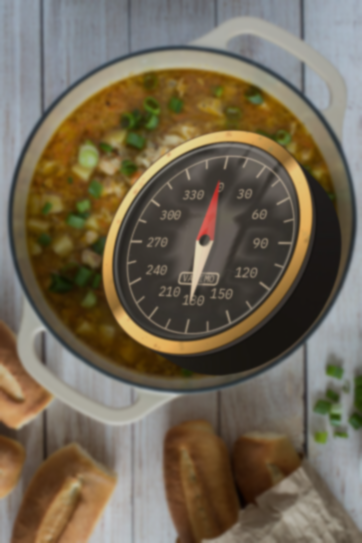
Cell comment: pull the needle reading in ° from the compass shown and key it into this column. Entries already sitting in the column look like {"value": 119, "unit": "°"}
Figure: {"value": 0, "unit": "°"}
